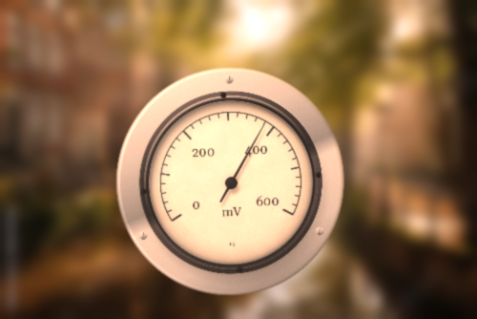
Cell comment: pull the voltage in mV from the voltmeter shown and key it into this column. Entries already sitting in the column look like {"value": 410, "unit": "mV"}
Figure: {"value": 380, "unit": "mV"}
